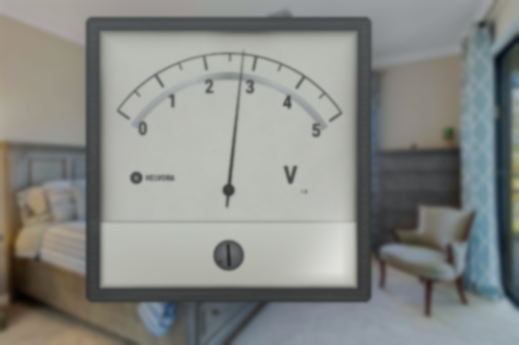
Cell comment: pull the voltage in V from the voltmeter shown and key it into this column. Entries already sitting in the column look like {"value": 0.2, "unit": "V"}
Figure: {"value": 2.75, "unit": "V"}
